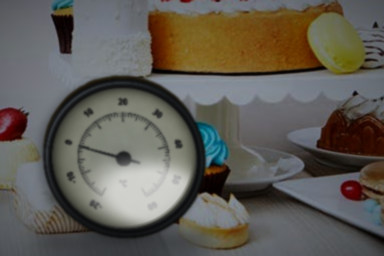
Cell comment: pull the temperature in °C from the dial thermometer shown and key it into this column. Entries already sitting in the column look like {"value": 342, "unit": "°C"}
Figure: {"value": 0, "unit": "°C"}
